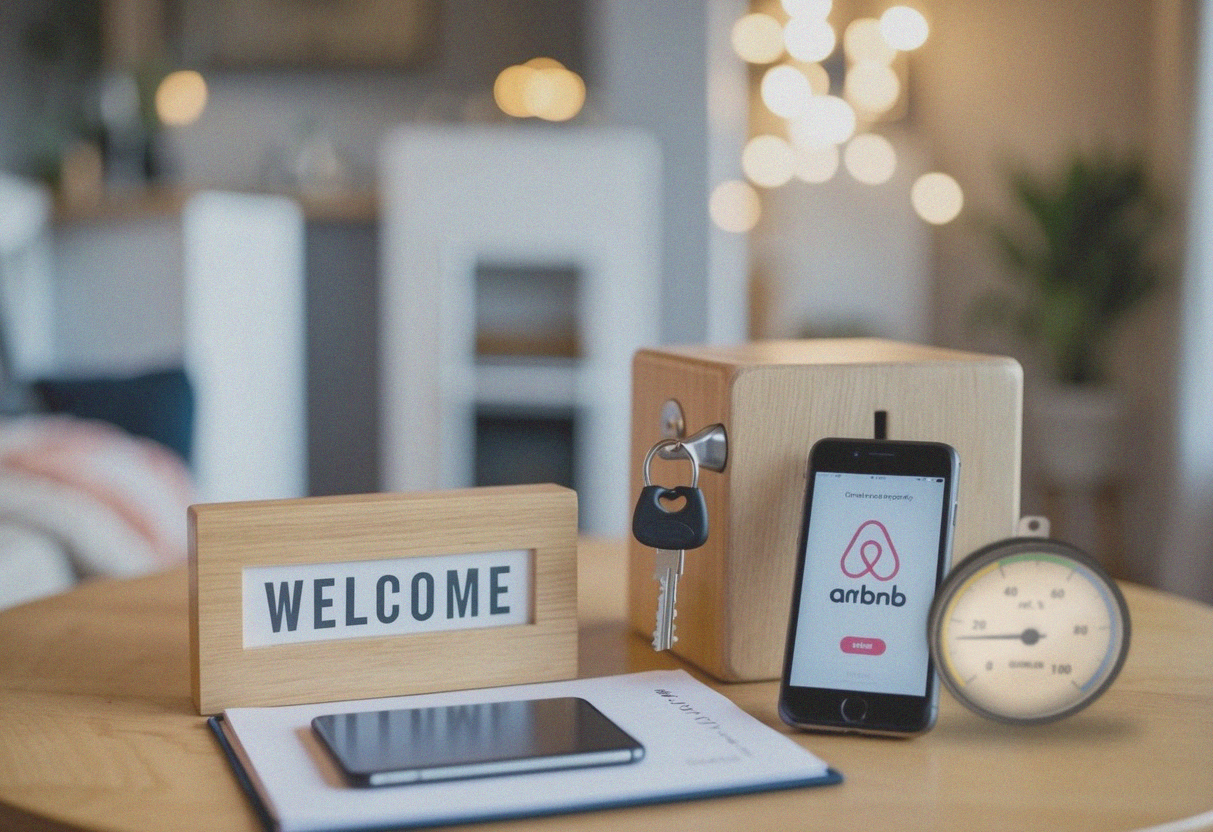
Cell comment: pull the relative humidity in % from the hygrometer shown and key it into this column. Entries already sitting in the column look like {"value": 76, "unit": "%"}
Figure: {"value": 15, "unit": "%"}
